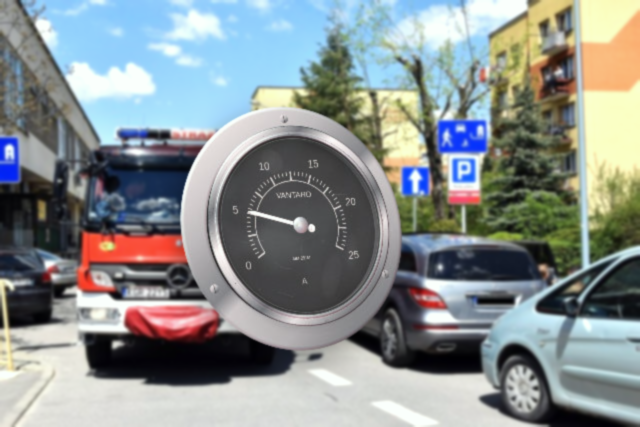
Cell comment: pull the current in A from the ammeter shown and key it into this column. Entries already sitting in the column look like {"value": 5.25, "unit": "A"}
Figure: {"value": 5, "unit": "A"}
